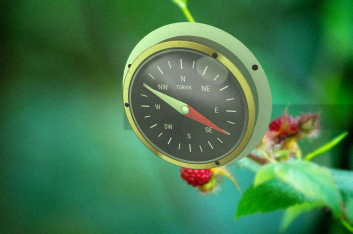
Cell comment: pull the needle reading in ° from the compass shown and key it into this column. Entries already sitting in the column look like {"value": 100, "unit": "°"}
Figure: {"value": 120, "unit": "°"}
